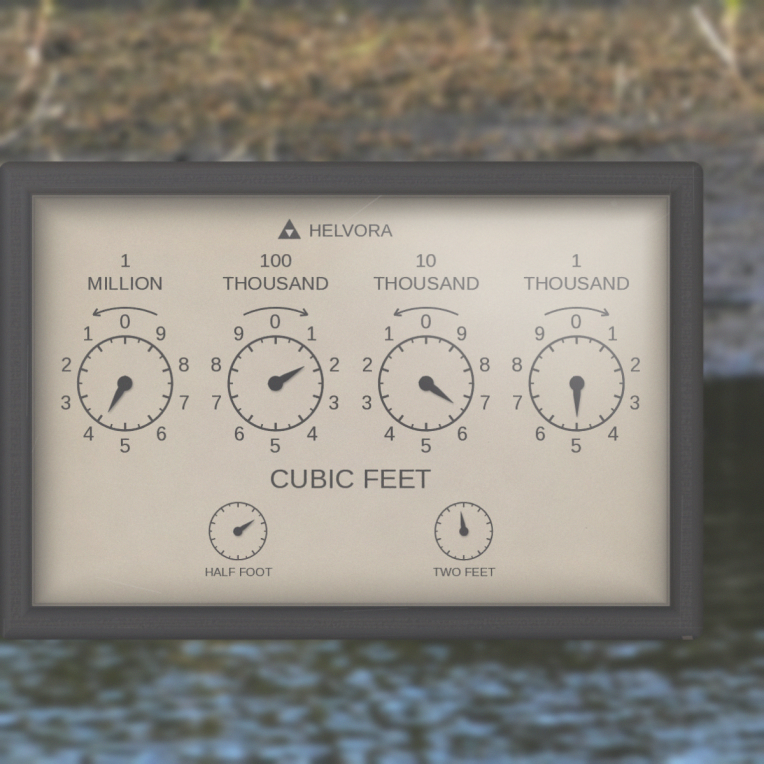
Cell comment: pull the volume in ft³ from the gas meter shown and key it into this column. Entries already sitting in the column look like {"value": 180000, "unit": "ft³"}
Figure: {"value": 416500, "unit": "ft³"}
